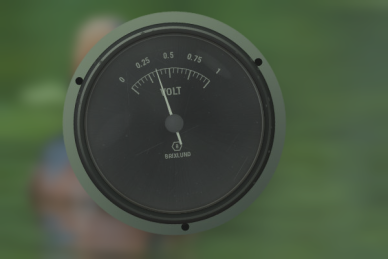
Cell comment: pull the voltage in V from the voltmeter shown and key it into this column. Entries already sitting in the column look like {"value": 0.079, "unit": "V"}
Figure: {"value": 0.35, "unit": "V"}
